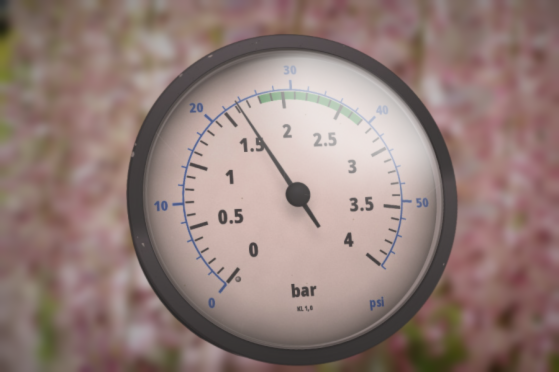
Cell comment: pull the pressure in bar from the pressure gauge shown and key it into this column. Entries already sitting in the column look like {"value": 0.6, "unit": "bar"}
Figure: {"value": 1.6, "unit": "bar"}
